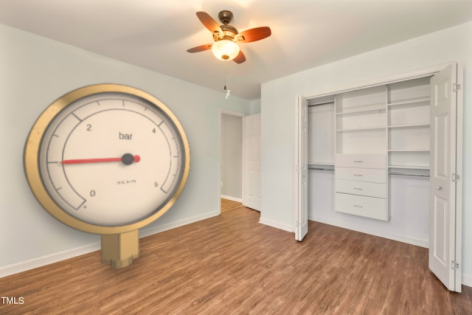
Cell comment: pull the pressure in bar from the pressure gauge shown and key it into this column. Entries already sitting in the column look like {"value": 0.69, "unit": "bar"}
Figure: {"value": 1, "unit": "bar"}
